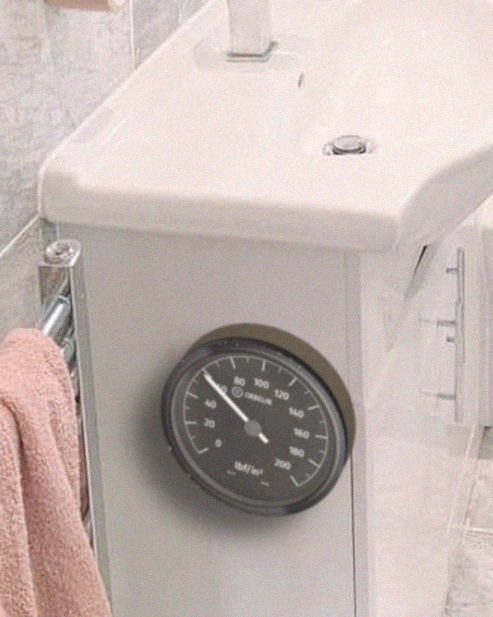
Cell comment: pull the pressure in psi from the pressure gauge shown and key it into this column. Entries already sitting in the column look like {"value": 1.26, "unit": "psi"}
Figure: {"value": 60, "unit": "psi"}
